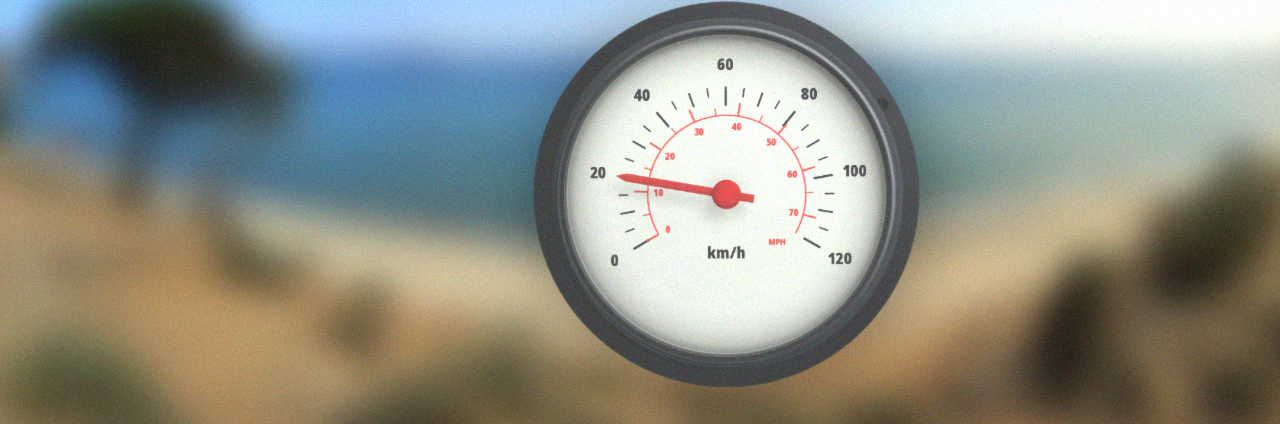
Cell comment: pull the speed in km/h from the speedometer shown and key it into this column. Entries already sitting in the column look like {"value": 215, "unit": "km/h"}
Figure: {"value": 20, "unit": "km/h"}
